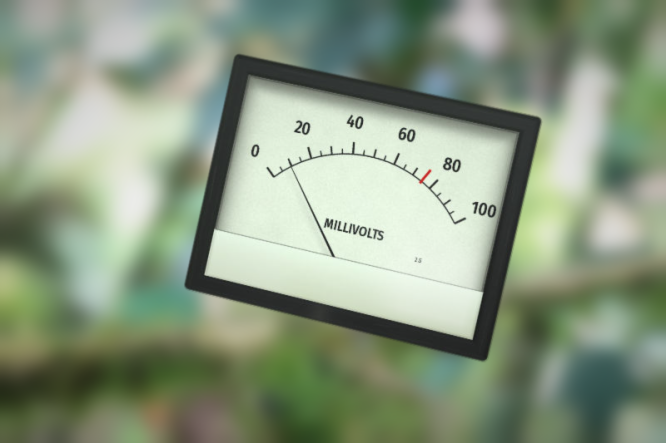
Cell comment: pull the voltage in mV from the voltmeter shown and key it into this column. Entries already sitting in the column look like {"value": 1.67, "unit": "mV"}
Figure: {"value": 10, "unit": "mV"}
